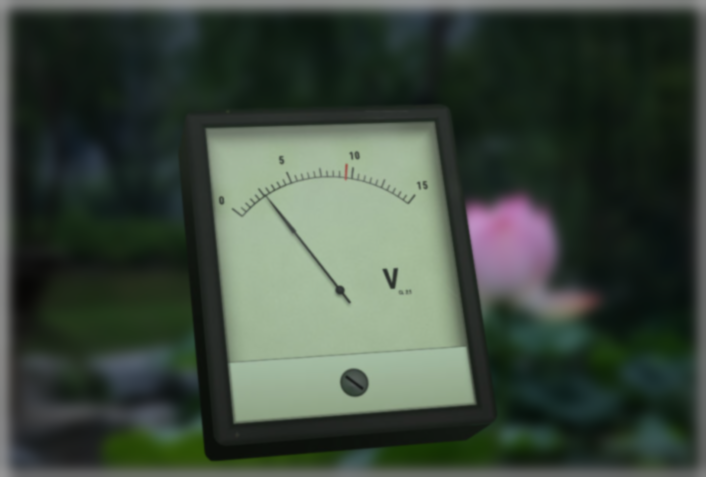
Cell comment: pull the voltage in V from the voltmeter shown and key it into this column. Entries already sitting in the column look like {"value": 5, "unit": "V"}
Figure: {"value": 2.5, "unit": "V"}
